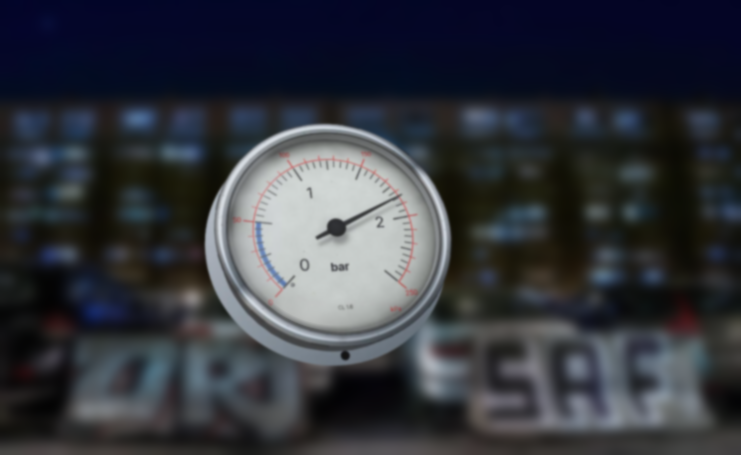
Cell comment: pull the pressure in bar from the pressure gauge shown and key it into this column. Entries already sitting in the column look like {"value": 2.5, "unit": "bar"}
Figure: {"value": 1.85, "unit": "bar"}
